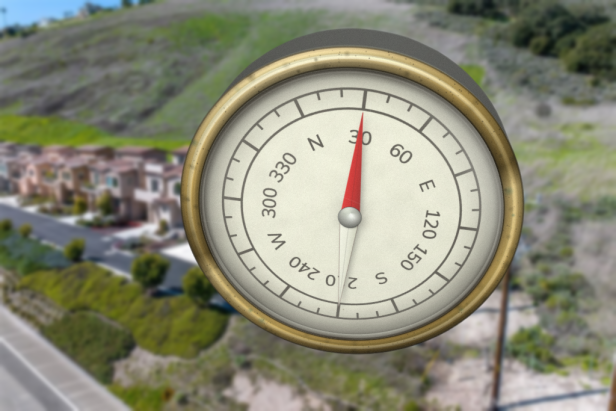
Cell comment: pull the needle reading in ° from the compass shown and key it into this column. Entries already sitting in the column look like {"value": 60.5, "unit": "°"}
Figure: {"value": 30, "unit": "°"}
